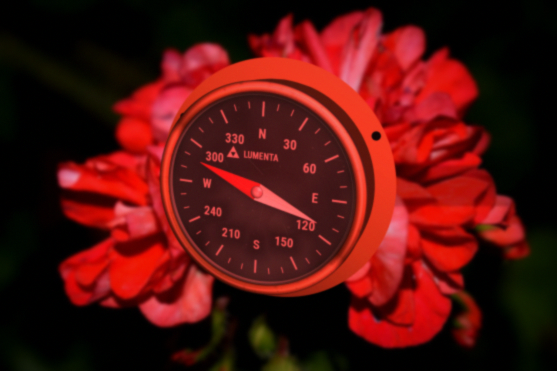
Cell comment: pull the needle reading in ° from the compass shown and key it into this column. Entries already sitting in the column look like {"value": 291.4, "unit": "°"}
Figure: {"value": 290, "unit": "°"}
